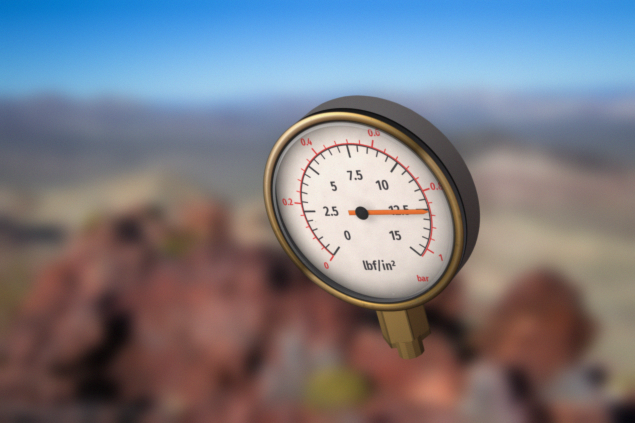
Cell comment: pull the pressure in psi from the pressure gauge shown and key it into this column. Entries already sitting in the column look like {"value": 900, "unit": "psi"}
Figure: {"value": 12.5, "unit": "psi"}
